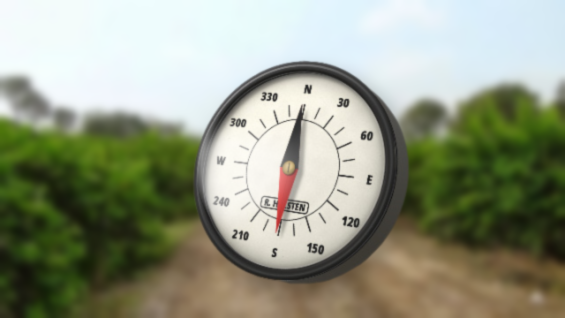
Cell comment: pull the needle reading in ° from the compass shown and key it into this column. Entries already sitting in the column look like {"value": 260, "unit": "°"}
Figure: {"value": 180, "unit": "°"}
